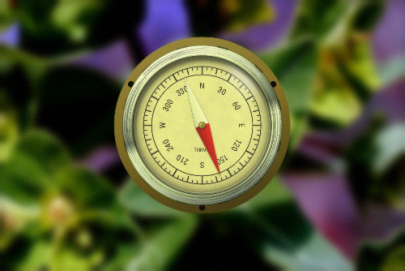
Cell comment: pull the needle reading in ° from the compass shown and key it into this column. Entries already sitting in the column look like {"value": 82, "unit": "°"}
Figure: {"value": 160, "unit": "°"}
